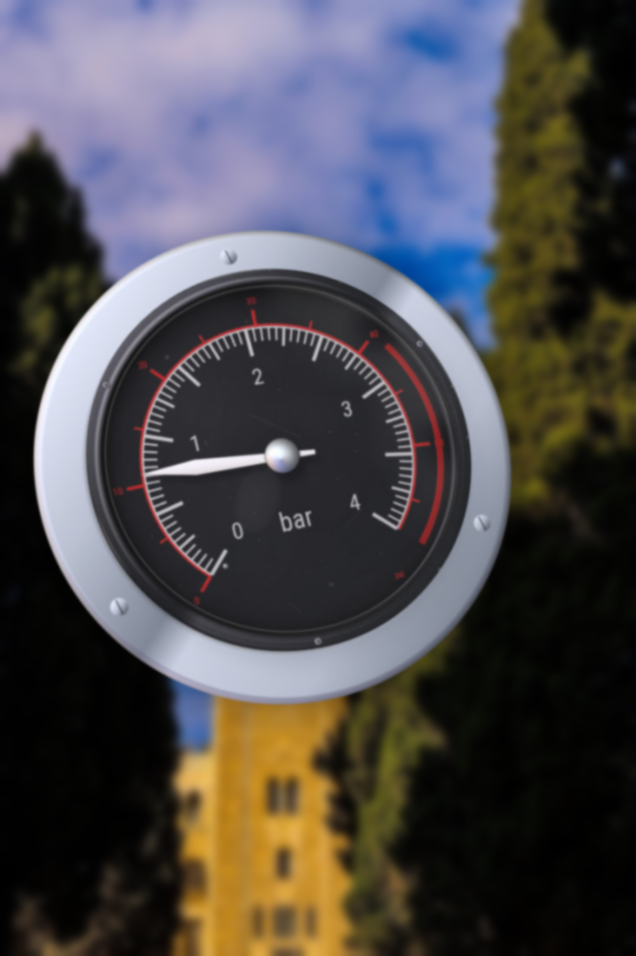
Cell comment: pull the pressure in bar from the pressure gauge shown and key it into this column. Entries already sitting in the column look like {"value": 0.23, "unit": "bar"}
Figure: {"value": 0.75, "unit": "bar"}
